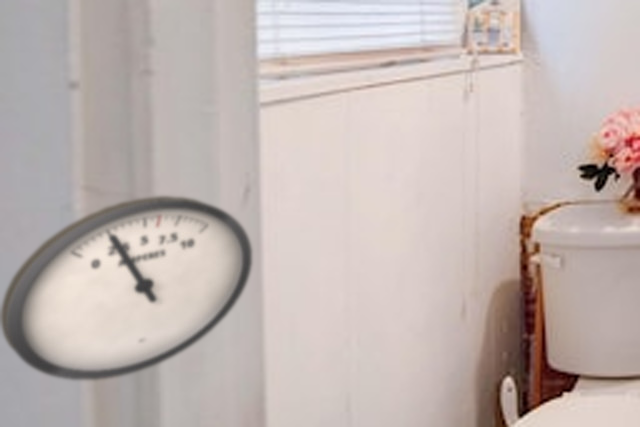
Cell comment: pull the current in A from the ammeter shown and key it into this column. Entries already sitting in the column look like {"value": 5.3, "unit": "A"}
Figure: {"value": 2.5, "unit": "A"}
